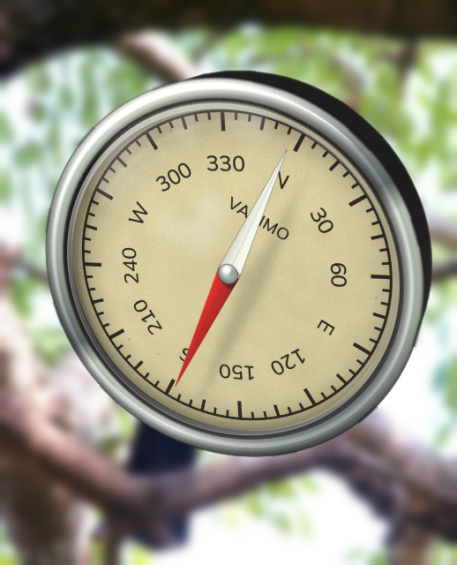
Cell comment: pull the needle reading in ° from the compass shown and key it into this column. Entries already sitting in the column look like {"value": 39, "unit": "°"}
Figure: {"value": 177.5, "unit": "°"}
